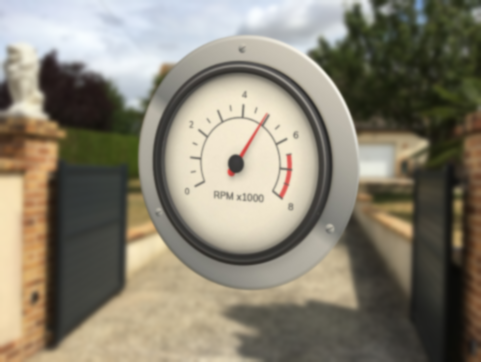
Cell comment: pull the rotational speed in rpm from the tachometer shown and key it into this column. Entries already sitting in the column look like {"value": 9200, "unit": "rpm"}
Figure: {"value": 5000, "unit": "rpm"}
